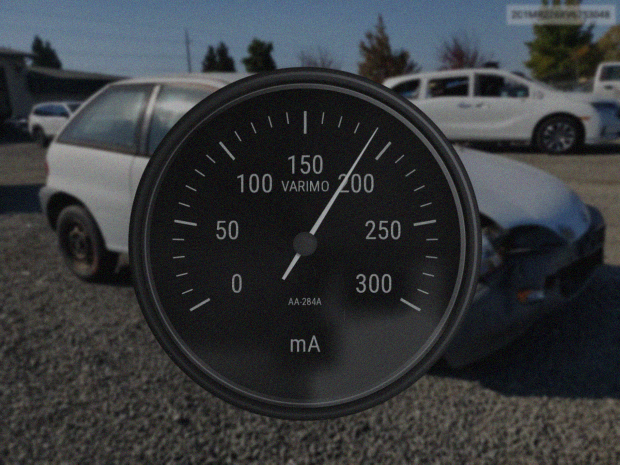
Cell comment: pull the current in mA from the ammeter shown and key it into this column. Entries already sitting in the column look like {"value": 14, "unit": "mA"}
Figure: {"value": 190, "unit": "mA"}
